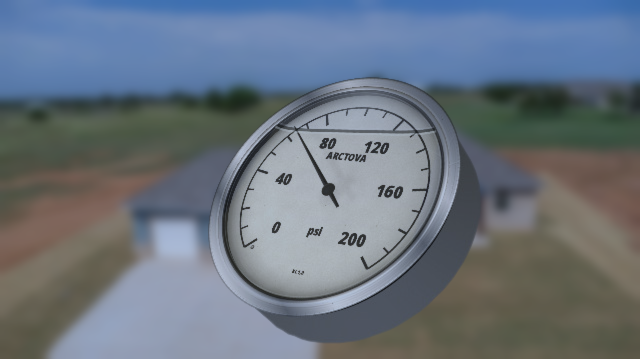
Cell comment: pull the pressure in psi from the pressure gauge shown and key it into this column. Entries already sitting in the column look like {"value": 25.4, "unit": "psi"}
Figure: {"value": 65, "unit": "psi"}
